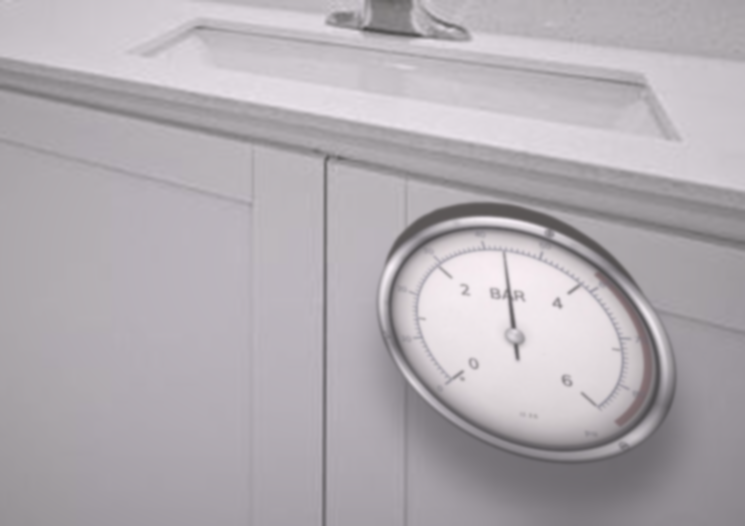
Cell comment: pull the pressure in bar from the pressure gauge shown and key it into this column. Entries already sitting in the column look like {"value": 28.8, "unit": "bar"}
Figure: {"value": 3, "unit": "bar"}
